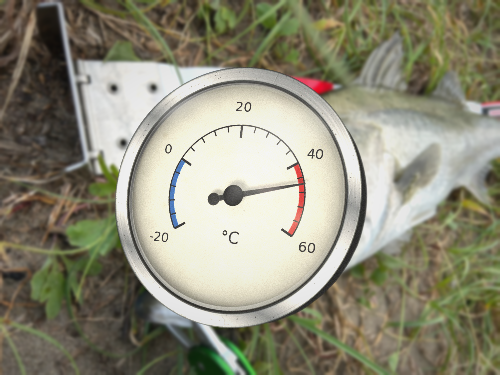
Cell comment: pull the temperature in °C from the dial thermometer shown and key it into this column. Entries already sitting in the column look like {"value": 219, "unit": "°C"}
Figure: {"value": 46, "unit": "°C"}
